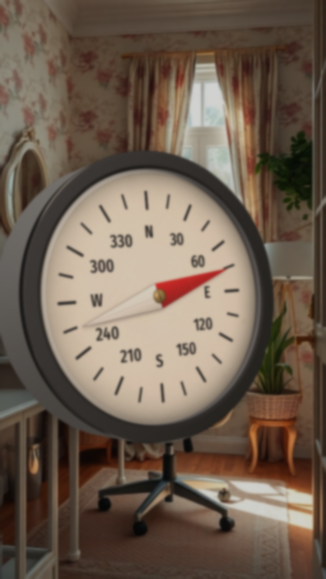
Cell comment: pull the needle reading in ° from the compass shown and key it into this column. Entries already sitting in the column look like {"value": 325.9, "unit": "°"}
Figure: {"value": 75, "unit": "°"}
